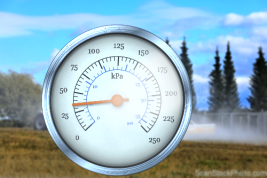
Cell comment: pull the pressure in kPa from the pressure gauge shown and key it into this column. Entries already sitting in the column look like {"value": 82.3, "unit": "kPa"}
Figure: {"value": 35, "unit": "kPa"}
